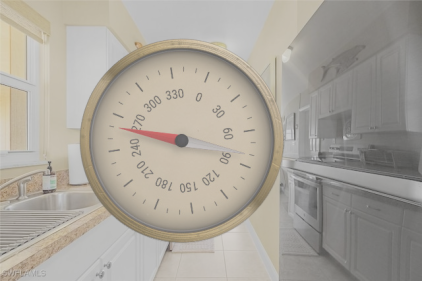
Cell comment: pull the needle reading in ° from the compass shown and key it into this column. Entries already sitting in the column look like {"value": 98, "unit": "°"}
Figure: {"value": 260, "unit": "°"}
